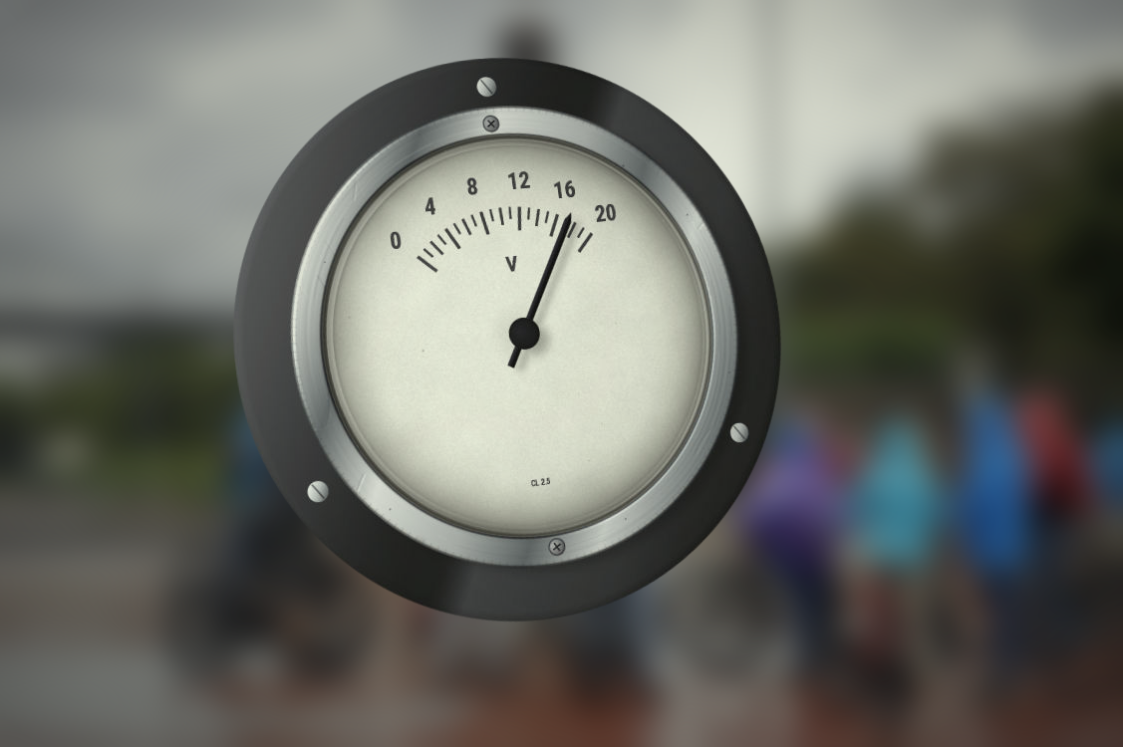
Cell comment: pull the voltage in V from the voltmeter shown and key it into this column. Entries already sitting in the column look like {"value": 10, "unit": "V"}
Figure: {"value": 17, "unit": "V"}
